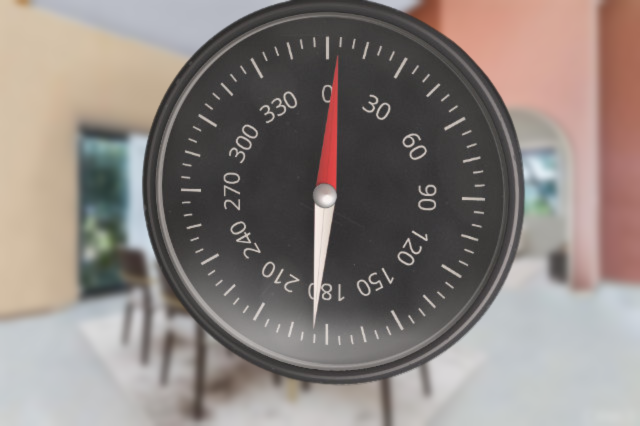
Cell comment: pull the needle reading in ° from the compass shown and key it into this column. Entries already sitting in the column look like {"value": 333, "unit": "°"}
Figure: {"value": 5, "unit": "°"}
